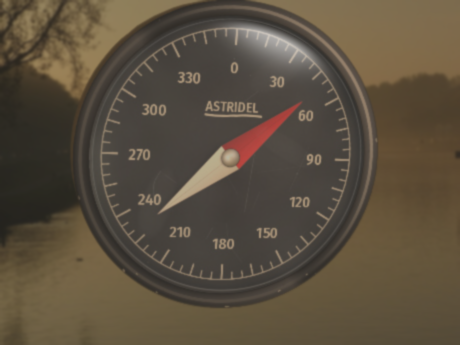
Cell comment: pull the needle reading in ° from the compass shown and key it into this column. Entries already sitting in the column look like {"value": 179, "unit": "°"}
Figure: {"value": 50, "unit": "°"}
